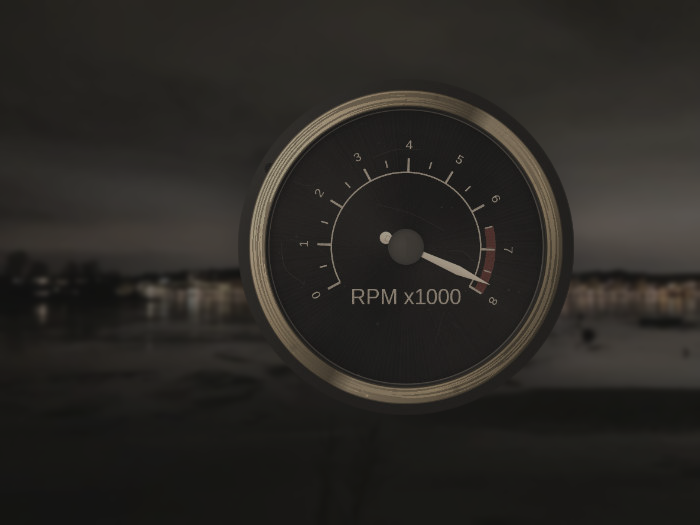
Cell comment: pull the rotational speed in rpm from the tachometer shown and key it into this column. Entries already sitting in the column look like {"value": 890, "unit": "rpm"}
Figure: {"value": 7750, "unit": "rpm"}
